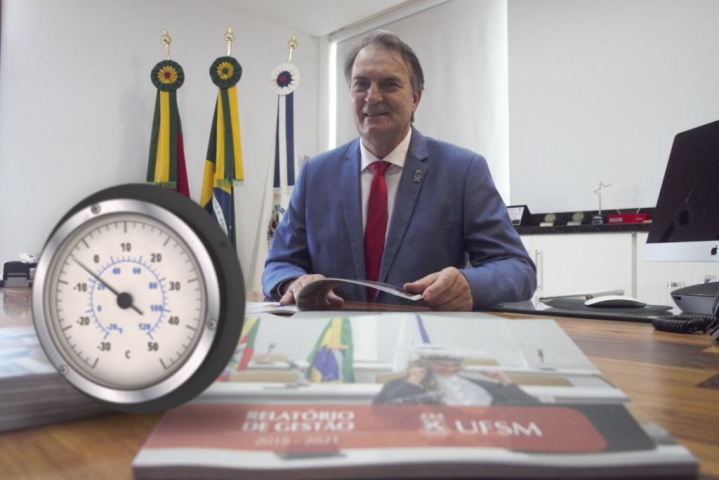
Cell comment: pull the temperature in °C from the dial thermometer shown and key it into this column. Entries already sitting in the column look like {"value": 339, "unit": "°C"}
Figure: {"value": -4, "unit": "°C"}
